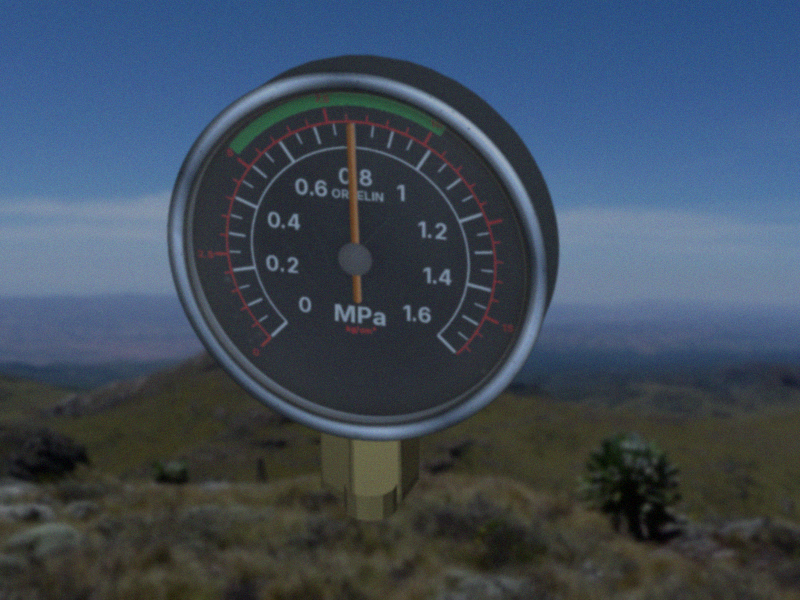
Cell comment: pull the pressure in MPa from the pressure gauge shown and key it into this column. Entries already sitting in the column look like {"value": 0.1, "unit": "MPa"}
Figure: {"value": 0.8, "unit": "MPa"}
